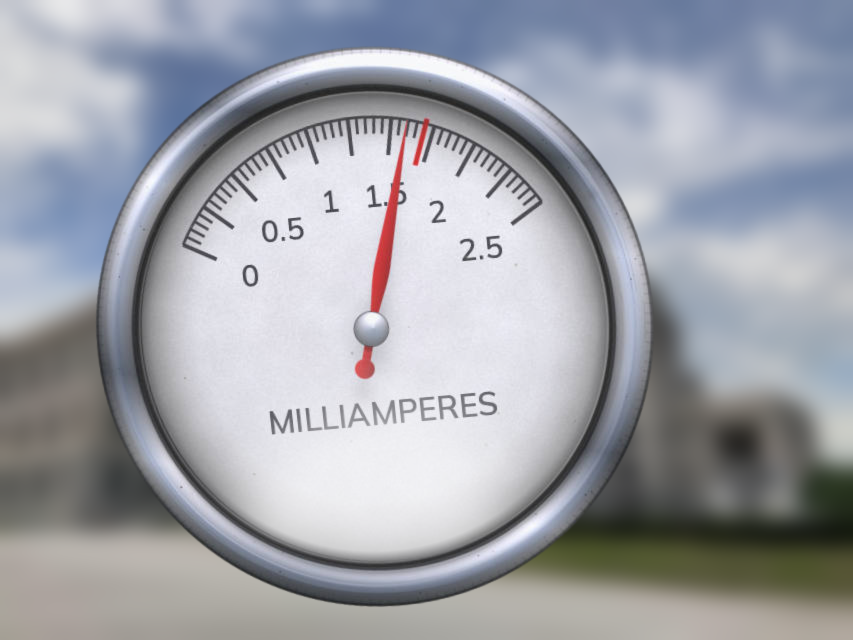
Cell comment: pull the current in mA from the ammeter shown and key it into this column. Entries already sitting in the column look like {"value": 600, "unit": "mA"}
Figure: {"value": 1.6, "unit": "mA"}
